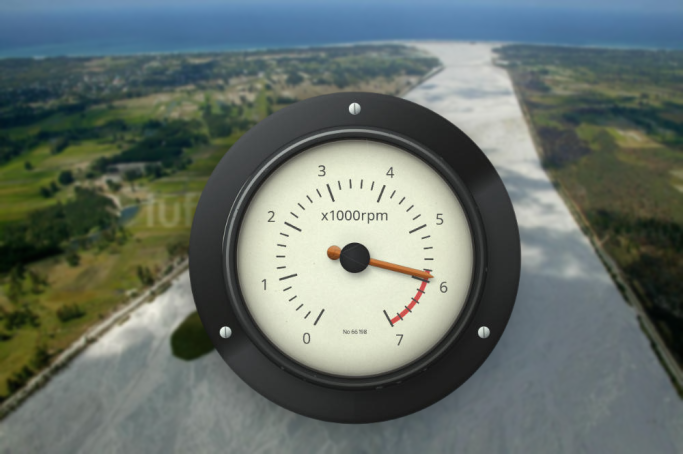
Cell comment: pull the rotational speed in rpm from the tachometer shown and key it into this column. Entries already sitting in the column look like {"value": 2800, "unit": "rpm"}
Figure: {"value": 5900, "unit": "rpm"}
